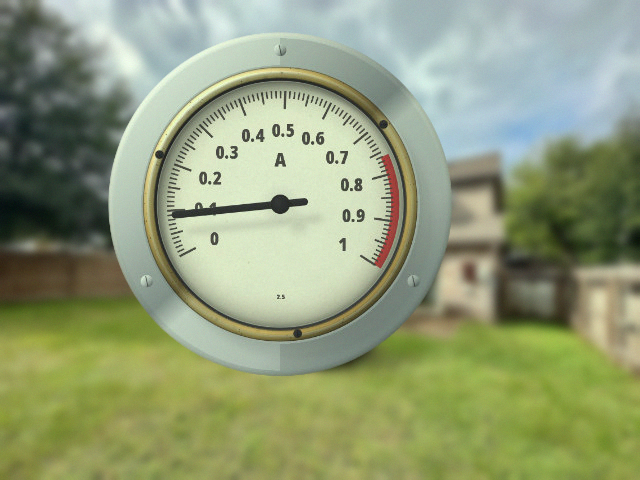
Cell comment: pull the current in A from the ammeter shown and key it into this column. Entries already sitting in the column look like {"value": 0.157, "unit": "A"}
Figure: {"value": 0.09, "unit": "A"}
